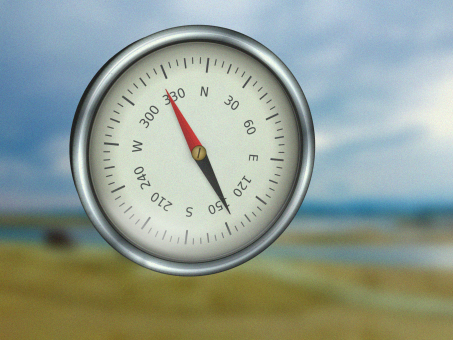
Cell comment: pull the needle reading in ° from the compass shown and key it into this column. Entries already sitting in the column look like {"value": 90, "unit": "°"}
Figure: {"value": 325, "unit": "°"}
